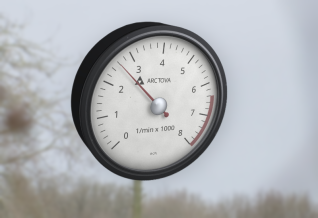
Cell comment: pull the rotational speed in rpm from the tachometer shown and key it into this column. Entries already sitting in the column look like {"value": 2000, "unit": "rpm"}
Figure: {"value": 2600, "unit": "rpm"}
